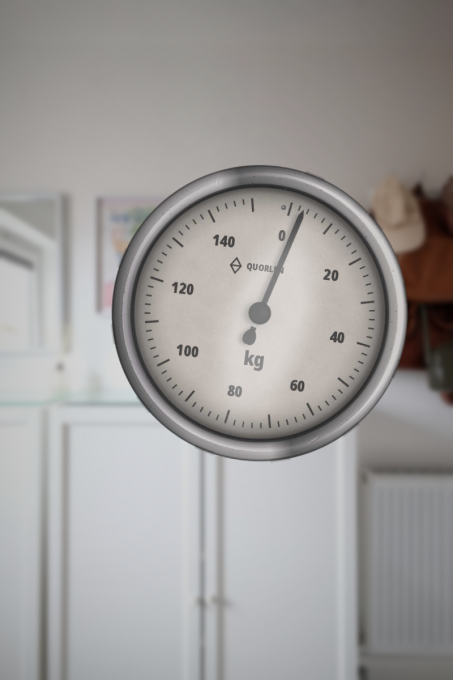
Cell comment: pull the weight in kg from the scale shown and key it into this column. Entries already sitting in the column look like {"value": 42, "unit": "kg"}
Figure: {"value": 3, "unit": "kg"}
